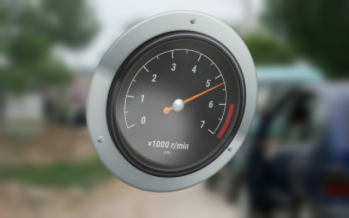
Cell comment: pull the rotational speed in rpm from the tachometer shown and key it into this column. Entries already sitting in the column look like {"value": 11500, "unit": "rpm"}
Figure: {"value": 5250, "unit": "rpm"}
